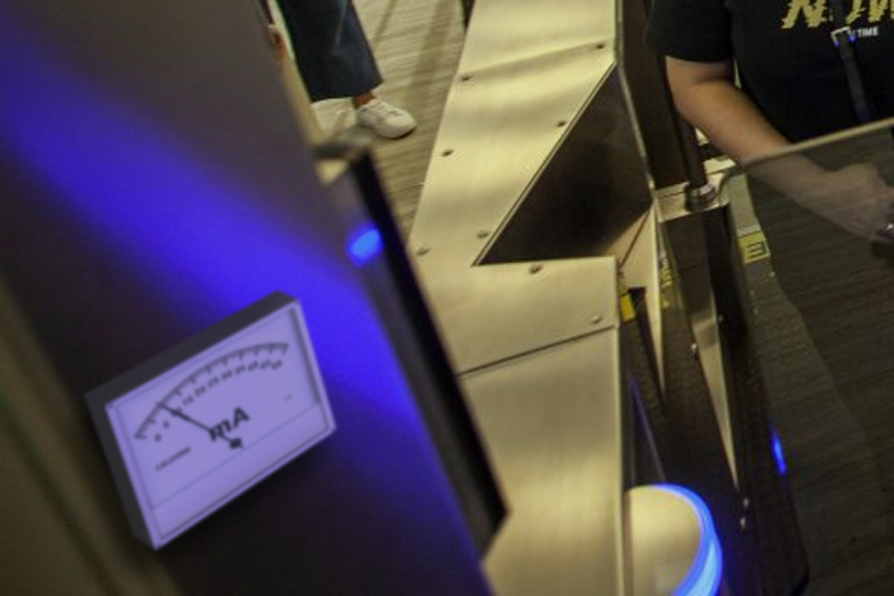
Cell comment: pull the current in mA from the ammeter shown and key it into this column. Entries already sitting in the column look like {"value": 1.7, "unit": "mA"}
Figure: {"value": 10, "unit": "mA"}
